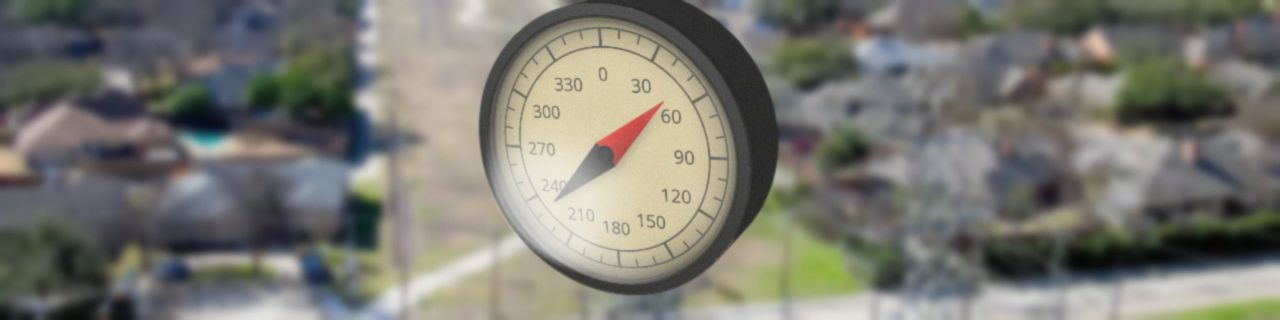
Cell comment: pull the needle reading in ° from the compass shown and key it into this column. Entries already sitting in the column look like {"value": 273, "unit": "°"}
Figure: {"value": 50, "unit": "°"}
